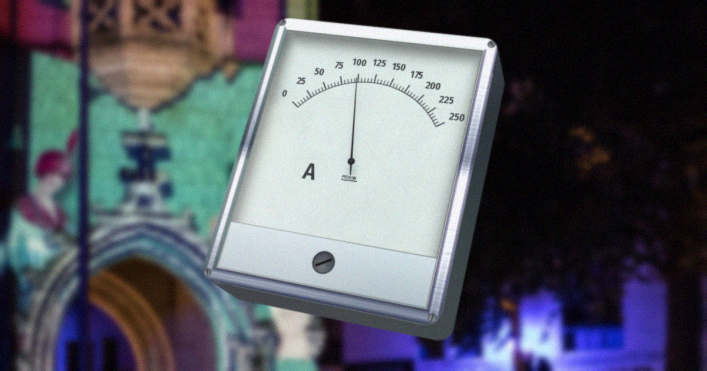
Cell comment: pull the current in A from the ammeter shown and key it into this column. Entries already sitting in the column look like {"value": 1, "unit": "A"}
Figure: {"value": 100, "unit": "A"}
